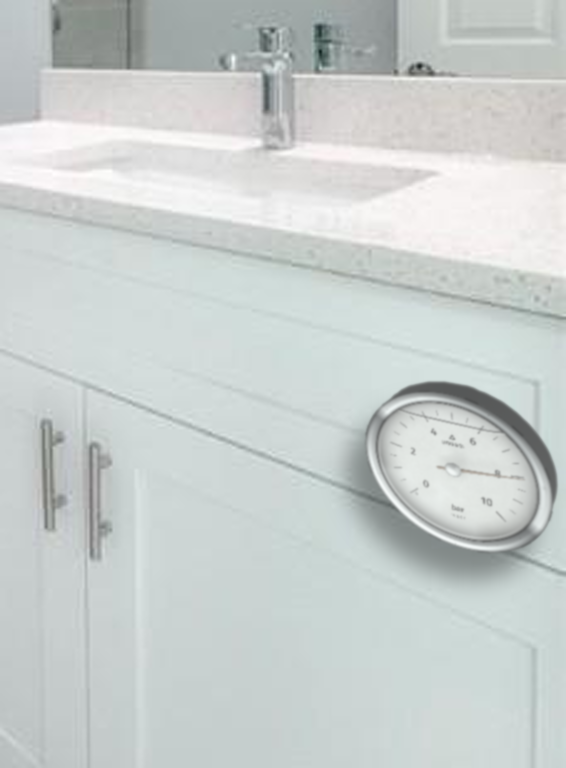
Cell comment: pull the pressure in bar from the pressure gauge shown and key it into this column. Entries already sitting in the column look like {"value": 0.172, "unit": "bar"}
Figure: {"value": 8, "unit": "bar"}
